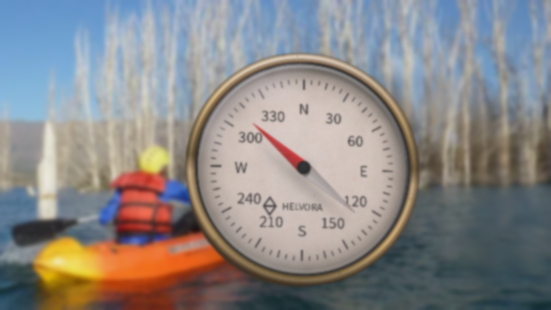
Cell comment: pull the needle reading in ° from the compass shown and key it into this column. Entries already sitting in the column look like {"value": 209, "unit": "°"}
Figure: {"value": 310, "unit": "°"}
